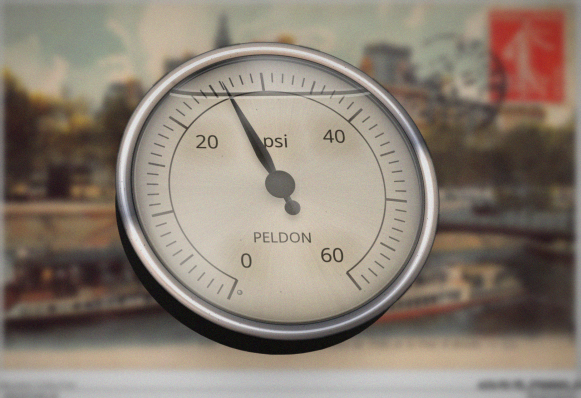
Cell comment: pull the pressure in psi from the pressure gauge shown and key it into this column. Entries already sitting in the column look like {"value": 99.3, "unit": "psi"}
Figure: {"value": 26, "unit": "psi"}
